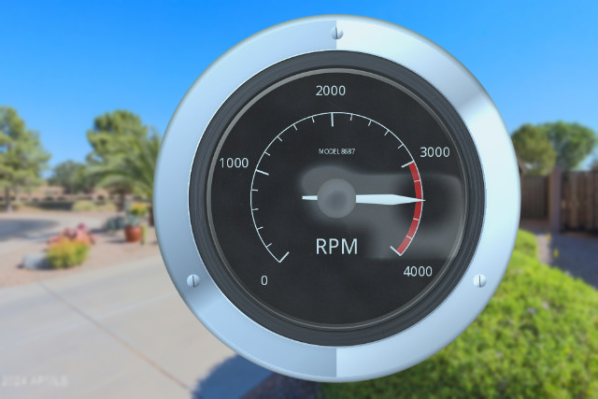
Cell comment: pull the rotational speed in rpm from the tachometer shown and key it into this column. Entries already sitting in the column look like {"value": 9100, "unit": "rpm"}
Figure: {"value": 3400, "unit": "rpm"}
